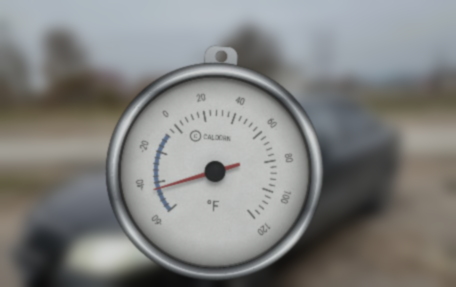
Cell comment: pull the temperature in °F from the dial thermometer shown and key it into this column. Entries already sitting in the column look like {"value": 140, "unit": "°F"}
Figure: {"value": -44, "unit": "°F"}
